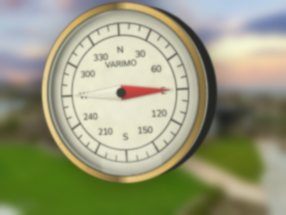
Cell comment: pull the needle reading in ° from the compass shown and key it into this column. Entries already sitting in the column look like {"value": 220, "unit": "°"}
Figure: {"value": 90, "unit": "°"}
